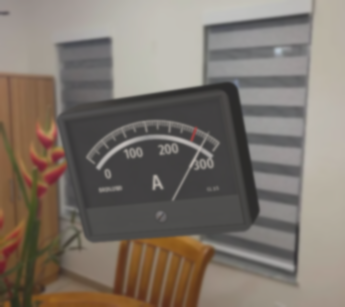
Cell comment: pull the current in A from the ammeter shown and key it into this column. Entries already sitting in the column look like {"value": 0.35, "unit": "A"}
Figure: {"value": 275, "unit": "A"}
